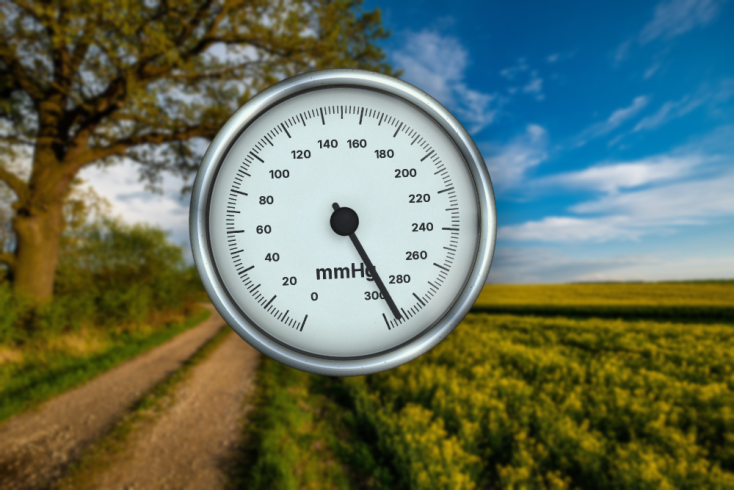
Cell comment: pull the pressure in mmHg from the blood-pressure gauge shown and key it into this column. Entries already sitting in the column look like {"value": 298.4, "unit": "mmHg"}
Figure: {"value": 294, "unit": "mmHg"}
